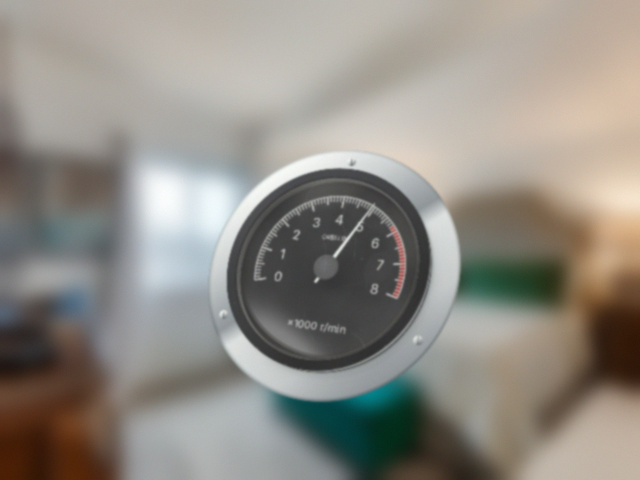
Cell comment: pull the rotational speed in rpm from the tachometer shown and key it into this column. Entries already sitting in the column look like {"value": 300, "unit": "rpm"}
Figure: {"value": 5000, "unit": "rpm"}
